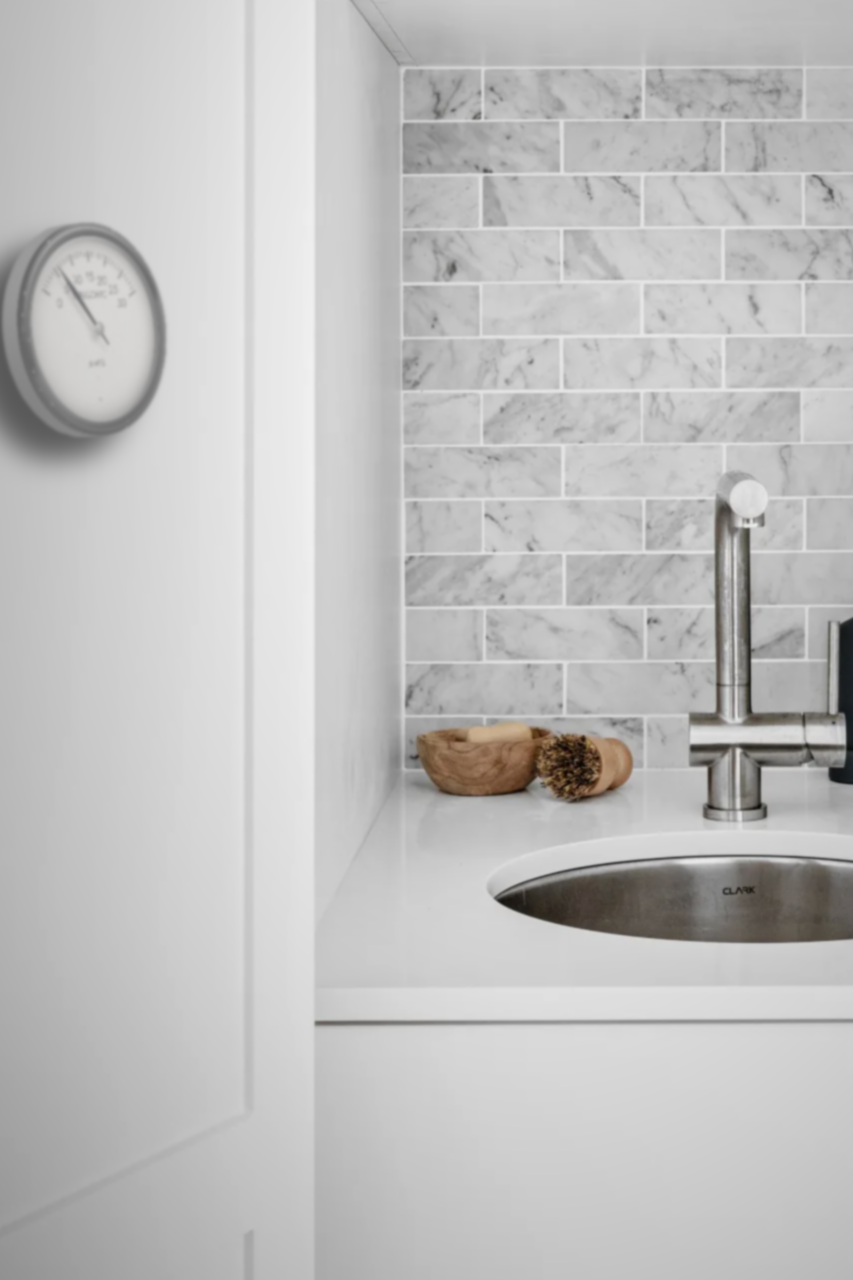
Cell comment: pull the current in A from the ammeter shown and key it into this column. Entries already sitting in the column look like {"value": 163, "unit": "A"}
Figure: {"value": 5, "unit": "A"}
